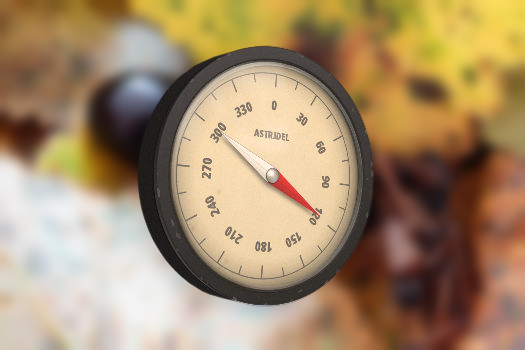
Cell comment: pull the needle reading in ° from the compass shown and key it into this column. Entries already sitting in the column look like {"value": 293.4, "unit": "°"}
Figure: {"value": 120, "unit": "°"}
